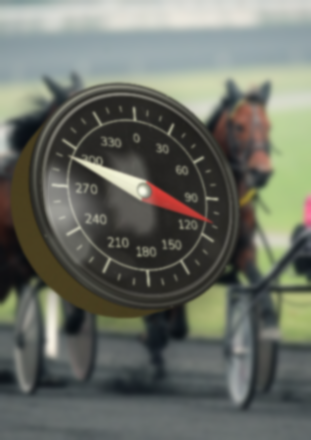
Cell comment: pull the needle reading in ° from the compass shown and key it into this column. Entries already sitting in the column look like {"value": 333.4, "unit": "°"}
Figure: {"value": 110, "unit": "°"}
